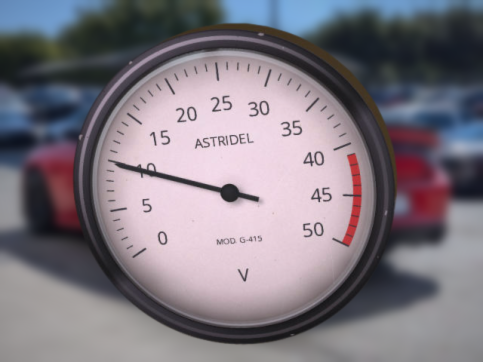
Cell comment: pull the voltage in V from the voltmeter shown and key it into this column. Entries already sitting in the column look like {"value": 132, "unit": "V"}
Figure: {"value": 10, "unit": "V"}
